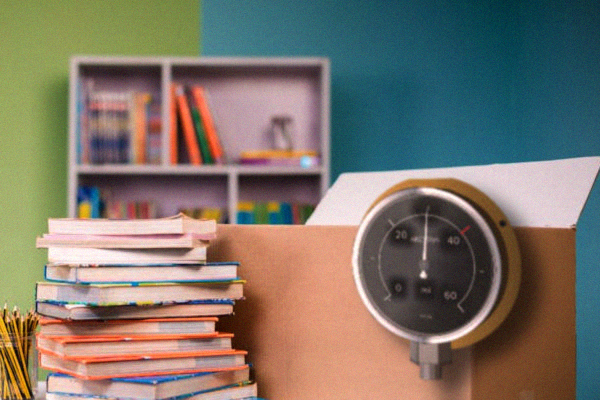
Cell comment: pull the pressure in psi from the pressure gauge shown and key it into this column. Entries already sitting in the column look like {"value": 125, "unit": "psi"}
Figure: {"value": 30, "unit": "psi"}
